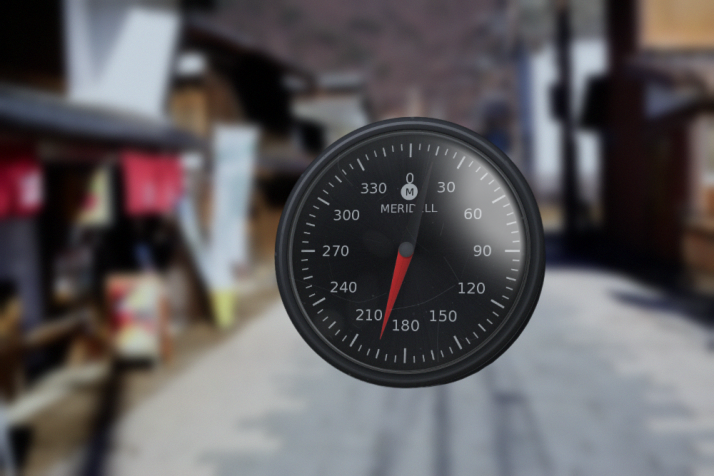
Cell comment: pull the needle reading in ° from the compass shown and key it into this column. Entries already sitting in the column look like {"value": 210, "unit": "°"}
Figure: {"value": 195, "unit": "°"}
